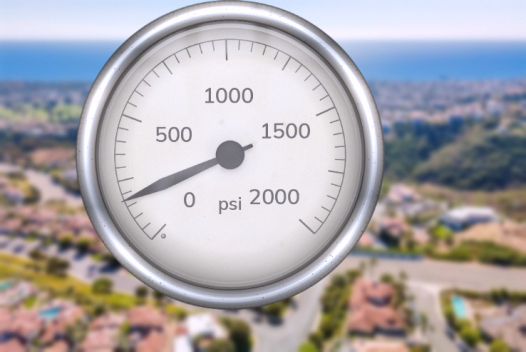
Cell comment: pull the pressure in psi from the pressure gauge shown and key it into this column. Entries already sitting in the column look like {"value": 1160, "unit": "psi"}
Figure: {"value": 175, "unit": "psi"}
